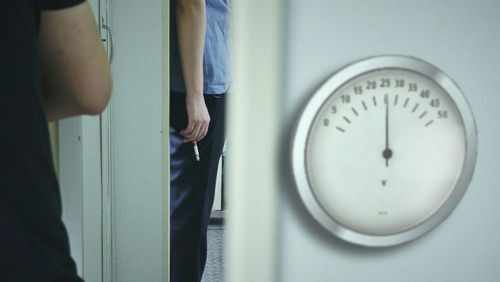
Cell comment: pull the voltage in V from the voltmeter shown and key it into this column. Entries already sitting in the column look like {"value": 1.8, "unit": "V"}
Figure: {"value": 25, "unit": "V"}
